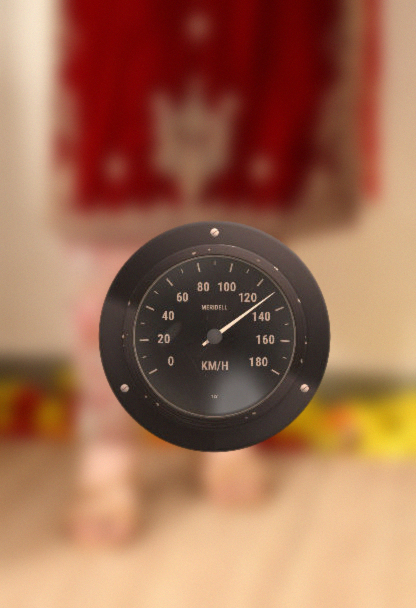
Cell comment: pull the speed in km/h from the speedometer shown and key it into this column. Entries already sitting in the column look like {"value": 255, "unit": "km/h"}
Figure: {"value": 130, "unit": "km/h"}
